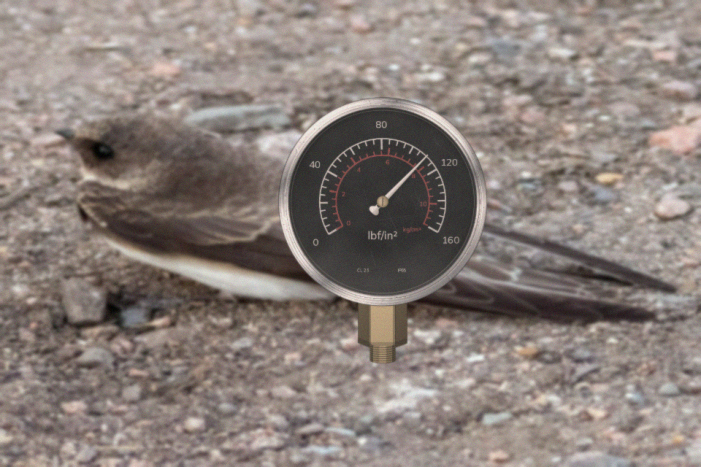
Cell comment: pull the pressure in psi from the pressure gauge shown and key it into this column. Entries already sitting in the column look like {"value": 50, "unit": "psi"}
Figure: {"value": 110, "unit": "psi"}
